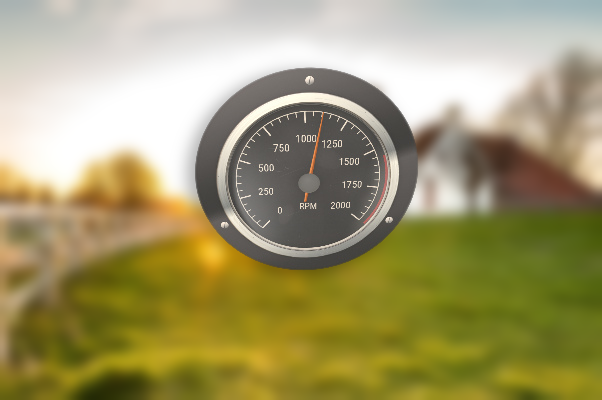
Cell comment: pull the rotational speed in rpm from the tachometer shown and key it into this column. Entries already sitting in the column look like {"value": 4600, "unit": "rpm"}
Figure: {"value": 1100, "unit": "rpm"}
